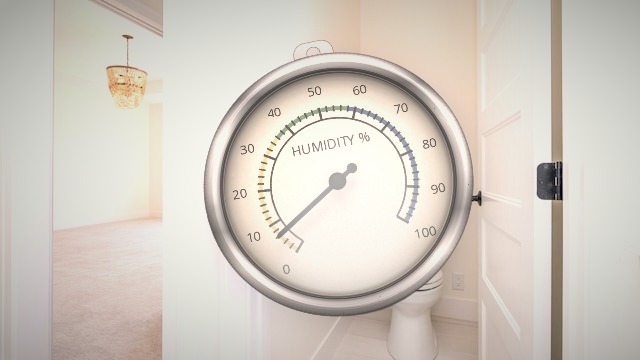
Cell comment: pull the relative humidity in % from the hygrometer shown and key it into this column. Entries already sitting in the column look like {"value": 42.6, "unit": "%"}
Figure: {"value": 6, "unit": "%"}
